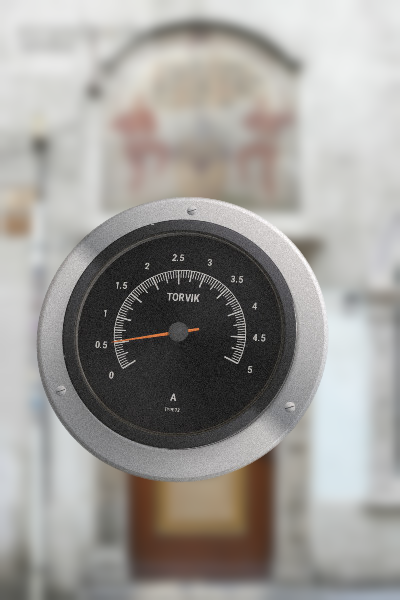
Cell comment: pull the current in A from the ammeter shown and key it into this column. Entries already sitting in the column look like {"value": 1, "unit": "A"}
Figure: {"value": 0.5, "unit": "A"}
